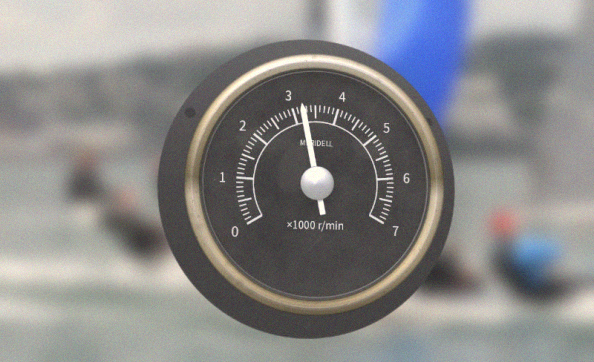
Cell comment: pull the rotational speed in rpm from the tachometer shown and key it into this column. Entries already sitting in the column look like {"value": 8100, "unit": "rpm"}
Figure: {"value": 3200, "unit": "rpm"}
